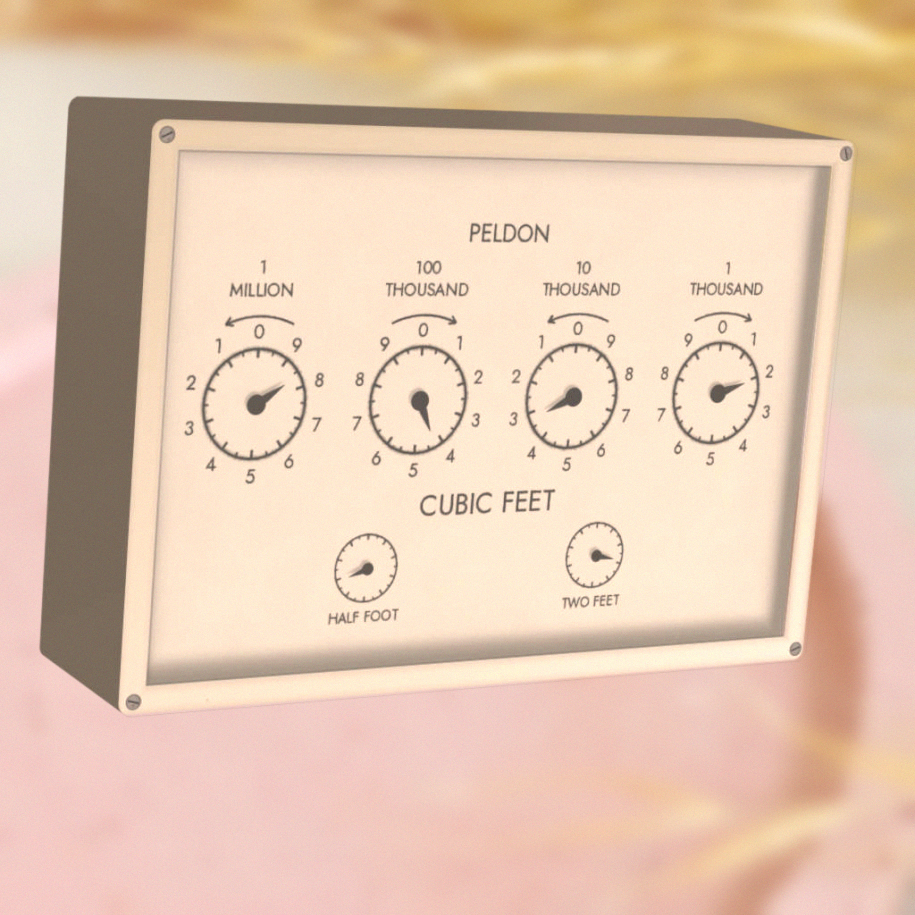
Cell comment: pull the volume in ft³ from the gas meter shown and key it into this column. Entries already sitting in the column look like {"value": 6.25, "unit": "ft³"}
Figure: {"value": 843200, "unit": "ft³"}
